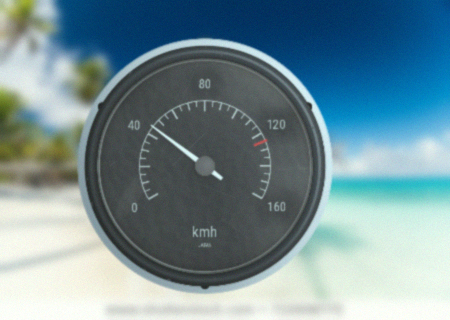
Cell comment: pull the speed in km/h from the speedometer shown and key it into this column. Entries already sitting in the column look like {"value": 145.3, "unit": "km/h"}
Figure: {"value": 45, "unit": "km/h"}
